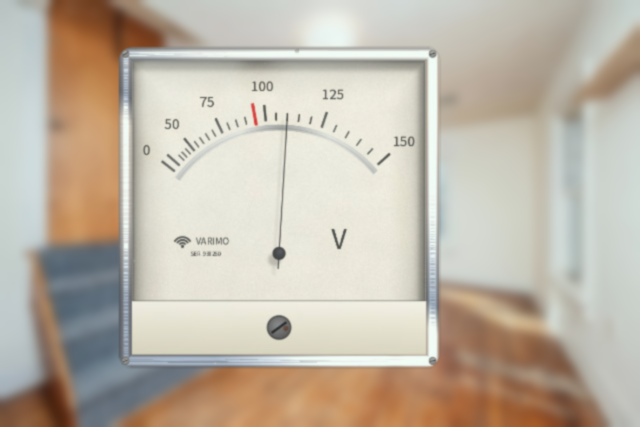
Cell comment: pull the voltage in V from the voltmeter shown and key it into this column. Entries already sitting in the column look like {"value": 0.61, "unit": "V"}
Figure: {"value": 110, "unit": "V"}
